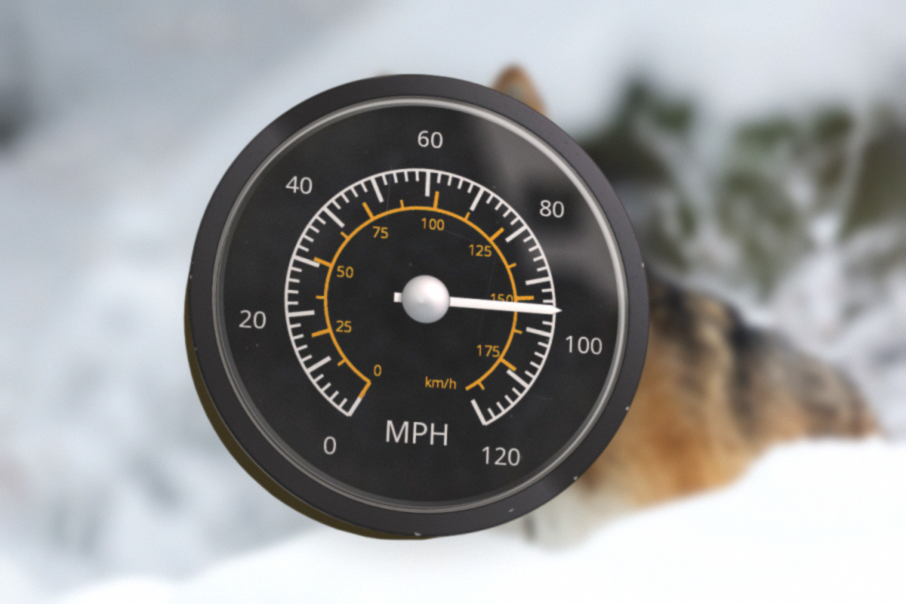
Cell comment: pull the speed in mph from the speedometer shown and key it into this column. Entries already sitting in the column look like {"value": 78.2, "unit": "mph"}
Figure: {"value": 96, "unit": "mph"}
